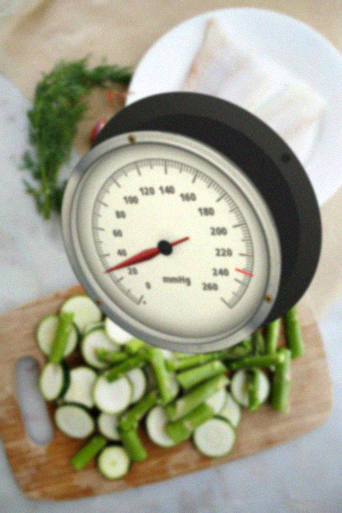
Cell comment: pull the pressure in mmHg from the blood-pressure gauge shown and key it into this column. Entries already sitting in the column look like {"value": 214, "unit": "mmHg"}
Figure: {"value": 30, "unit": "mmHg"}
